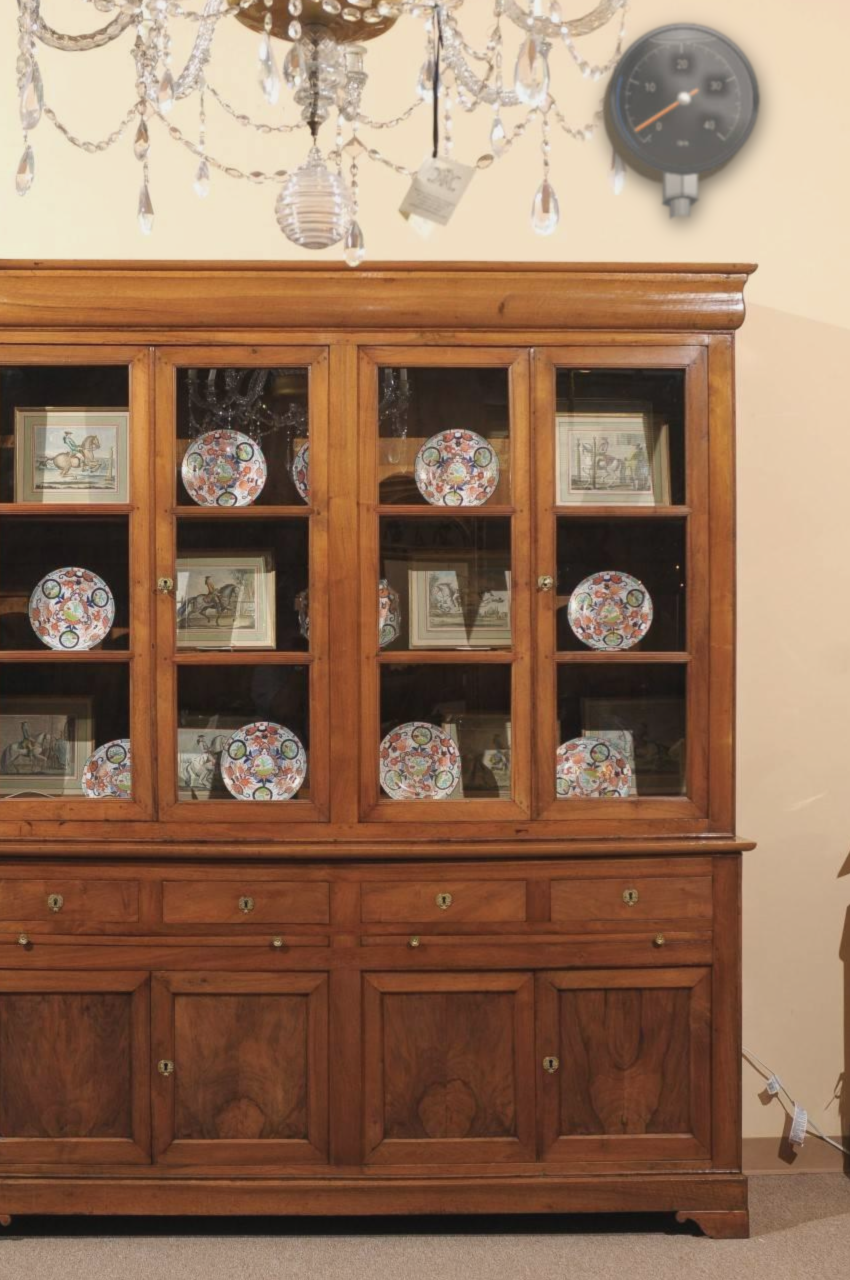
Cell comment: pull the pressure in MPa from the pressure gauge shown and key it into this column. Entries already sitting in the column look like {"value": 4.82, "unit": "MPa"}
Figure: {"value": 2, "unit": "MPa"}
